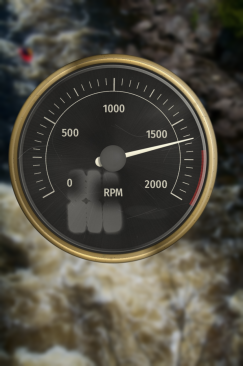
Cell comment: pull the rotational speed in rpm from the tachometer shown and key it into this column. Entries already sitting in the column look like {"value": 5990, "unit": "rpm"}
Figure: {"value": 1625, "unit": "rpm"}
